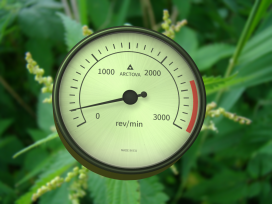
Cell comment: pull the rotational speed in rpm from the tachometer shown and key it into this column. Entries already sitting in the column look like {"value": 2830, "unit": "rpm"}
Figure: {"value": 200, "unit": "rpm"}
